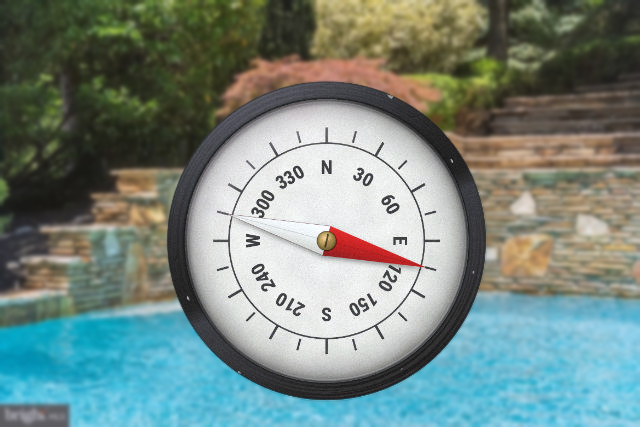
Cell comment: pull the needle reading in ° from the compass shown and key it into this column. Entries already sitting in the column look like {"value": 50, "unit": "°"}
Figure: {"value": 105, "unit": "°"}
